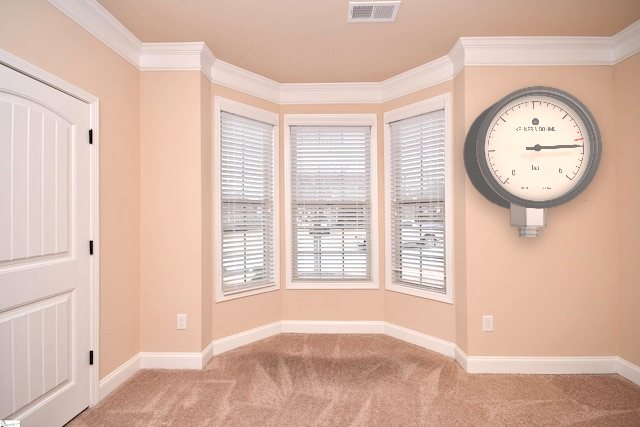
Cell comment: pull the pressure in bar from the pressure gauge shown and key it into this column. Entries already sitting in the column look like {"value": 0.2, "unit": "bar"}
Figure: {"value": 5, "unit": "bar"}
